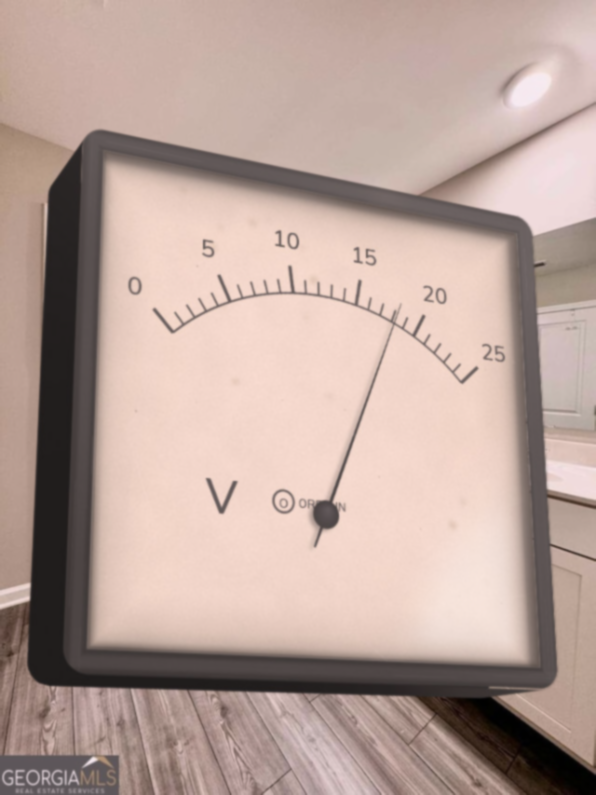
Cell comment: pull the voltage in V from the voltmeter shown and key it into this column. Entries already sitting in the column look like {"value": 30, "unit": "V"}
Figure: {"value": 18, "unit": "V"}
